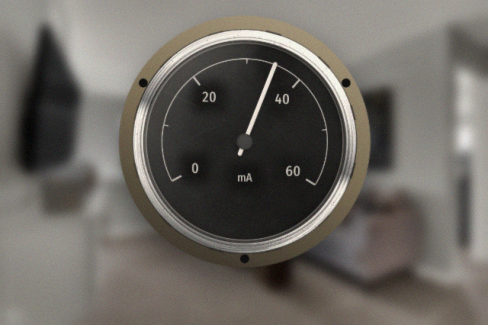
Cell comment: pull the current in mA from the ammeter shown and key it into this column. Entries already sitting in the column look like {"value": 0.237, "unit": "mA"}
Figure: {"value": 35, "unit": "mA"}
